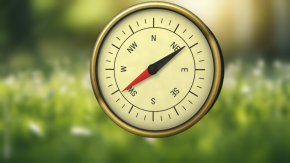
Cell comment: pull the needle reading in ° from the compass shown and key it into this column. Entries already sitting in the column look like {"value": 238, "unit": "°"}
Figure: {"value": 235, "unit": "°"}
